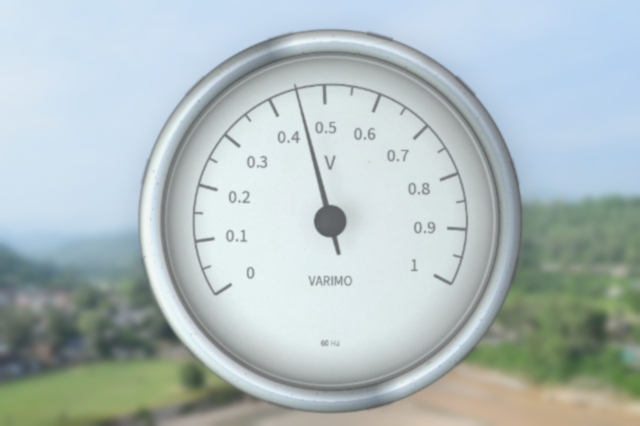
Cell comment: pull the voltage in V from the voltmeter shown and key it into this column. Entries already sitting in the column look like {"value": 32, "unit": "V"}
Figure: {"value": 0.45, "unit": "V"}
